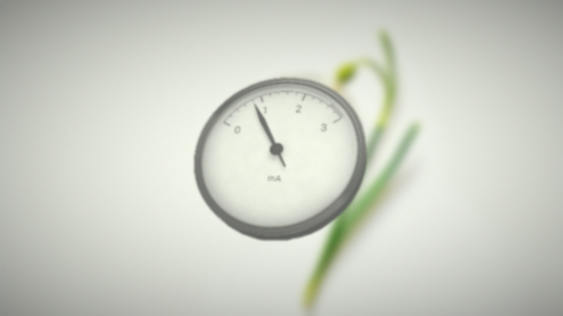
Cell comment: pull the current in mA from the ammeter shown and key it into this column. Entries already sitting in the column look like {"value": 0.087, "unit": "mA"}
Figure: {"value": 0.8, "unit": "mA"}
